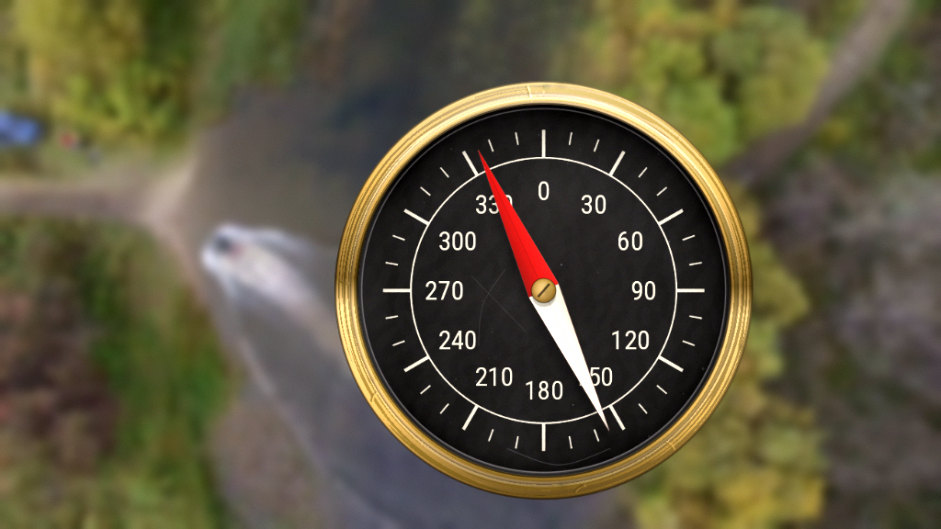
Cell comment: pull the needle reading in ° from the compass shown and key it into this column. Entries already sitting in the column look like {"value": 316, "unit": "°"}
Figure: {"value": 335, "unit": "°"}
